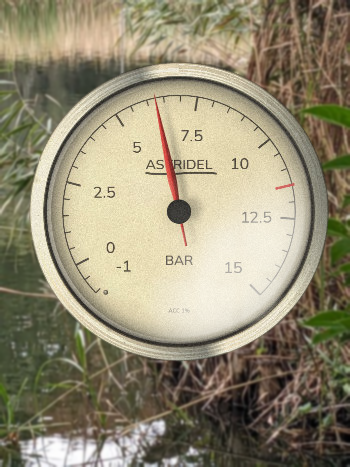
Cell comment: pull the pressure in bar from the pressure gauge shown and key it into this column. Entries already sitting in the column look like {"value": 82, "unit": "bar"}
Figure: {"value": 6.25, "unit": "bar"}
